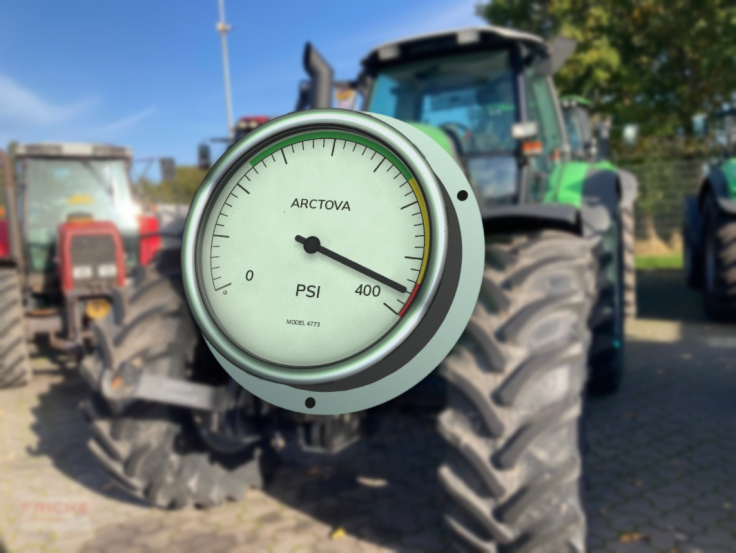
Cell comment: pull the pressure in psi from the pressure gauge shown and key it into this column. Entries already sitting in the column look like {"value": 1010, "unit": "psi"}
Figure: {"value": 380, "unit": "psi"}
